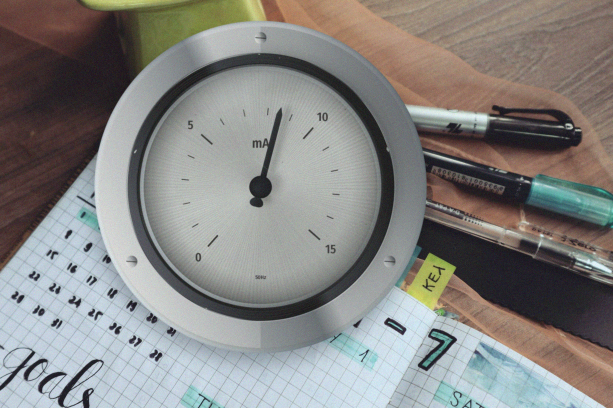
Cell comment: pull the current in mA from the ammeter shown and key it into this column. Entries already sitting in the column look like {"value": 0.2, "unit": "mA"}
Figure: {"value": 8.5, "unit": "mA"}
